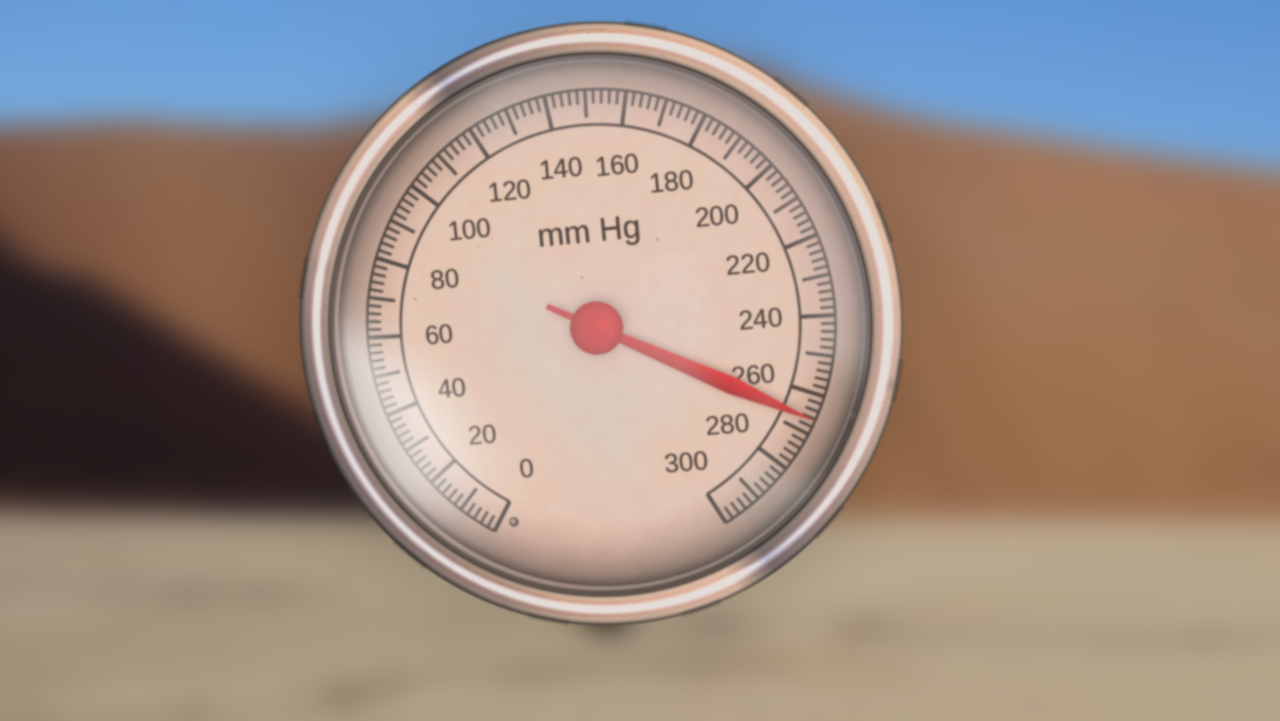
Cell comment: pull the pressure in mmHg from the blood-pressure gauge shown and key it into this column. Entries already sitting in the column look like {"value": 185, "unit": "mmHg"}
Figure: {"value": 266, "unit": "mmHg"}
